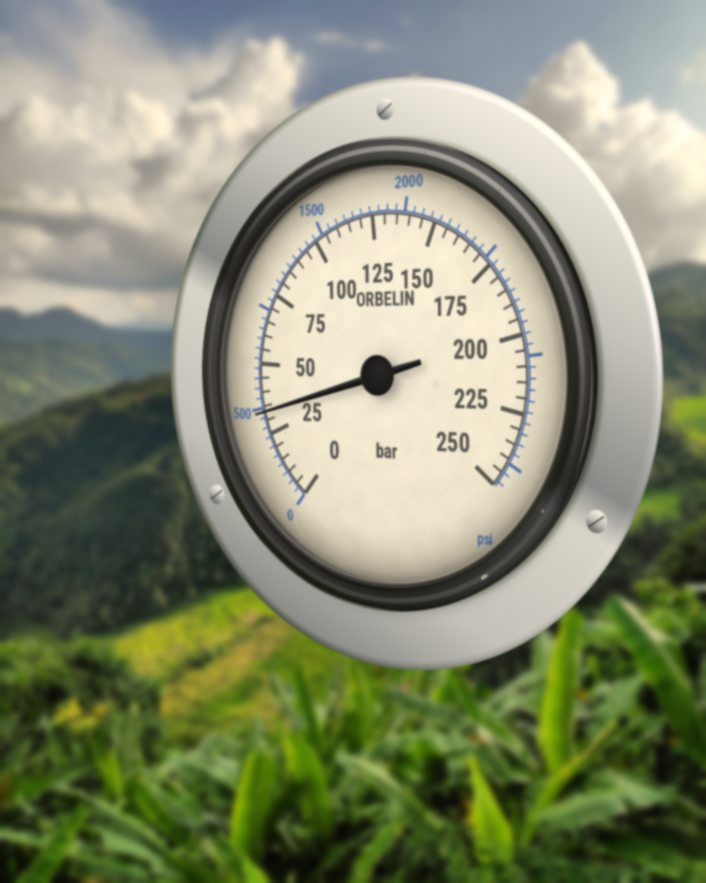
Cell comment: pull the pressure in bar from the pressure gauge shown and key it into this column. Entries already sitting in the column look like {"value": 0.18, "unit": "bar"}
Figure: {"value": 32.5, "unit": "bar"}
